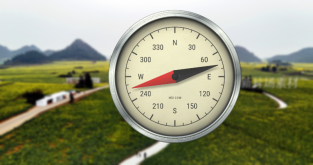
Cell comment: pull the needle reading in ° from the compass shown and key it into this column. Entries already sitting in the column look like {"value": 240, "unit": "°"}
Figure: {"value": 255, "unit": "°"}
